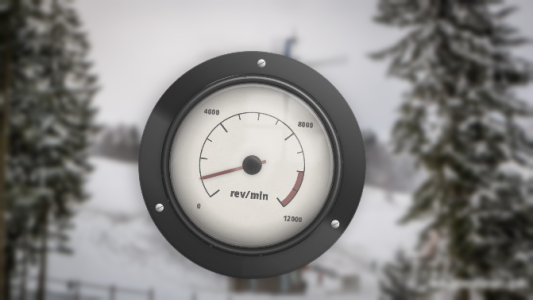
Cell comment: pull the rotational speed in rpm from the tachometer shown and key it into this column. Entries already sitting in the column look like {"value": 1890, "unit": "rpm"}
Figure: {"value": 1000, "unit": "rpm"}
